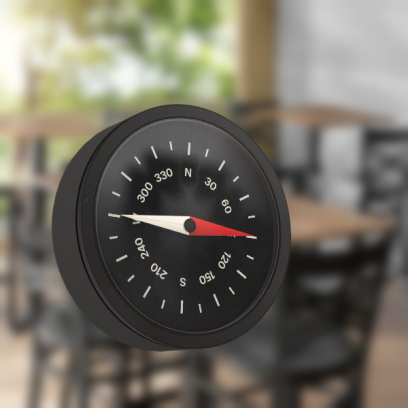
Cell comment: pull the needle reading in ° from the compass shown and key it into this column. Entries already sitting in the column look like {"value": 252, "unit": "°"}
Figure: {"value": 90, "unit": "°"}
